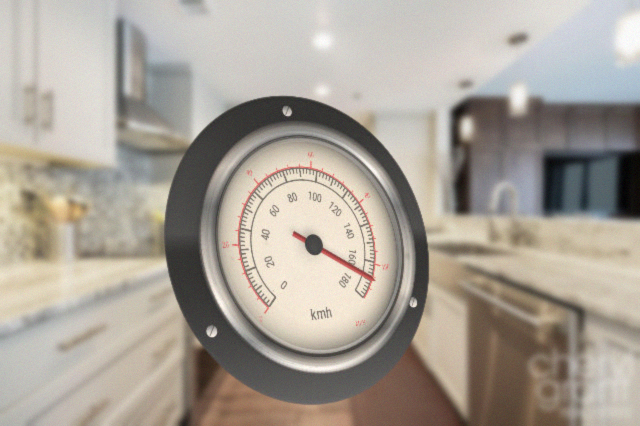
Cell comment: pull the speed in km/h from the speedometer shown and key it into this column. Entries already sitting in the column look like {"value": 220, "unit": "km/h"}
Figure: {"value": 170, "unit": "km/h"}
